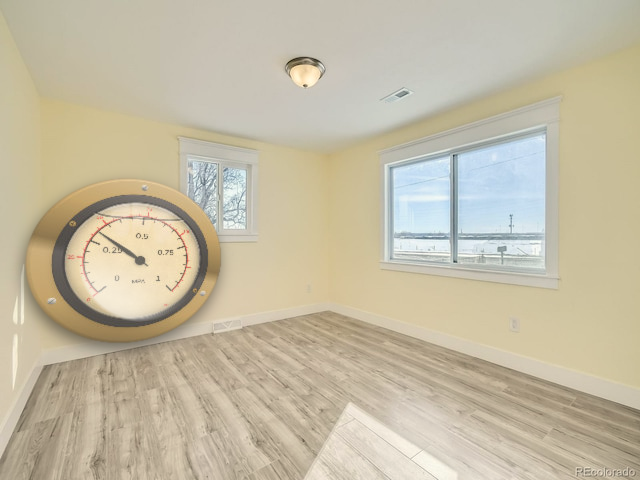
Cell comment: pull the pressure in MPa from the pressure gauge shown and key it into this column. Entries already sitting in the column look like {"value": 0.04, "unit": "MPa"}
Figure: {"value": 0.3, "unit": "MPa"}
